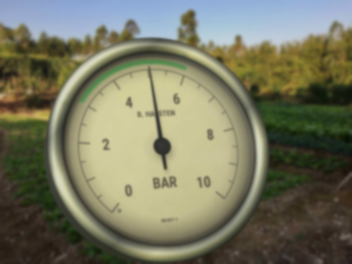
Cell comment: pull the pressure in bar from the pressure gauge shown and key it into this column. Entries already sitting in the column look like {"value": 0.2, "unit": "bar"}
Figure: {"value": 5, "unit": "bar"}
